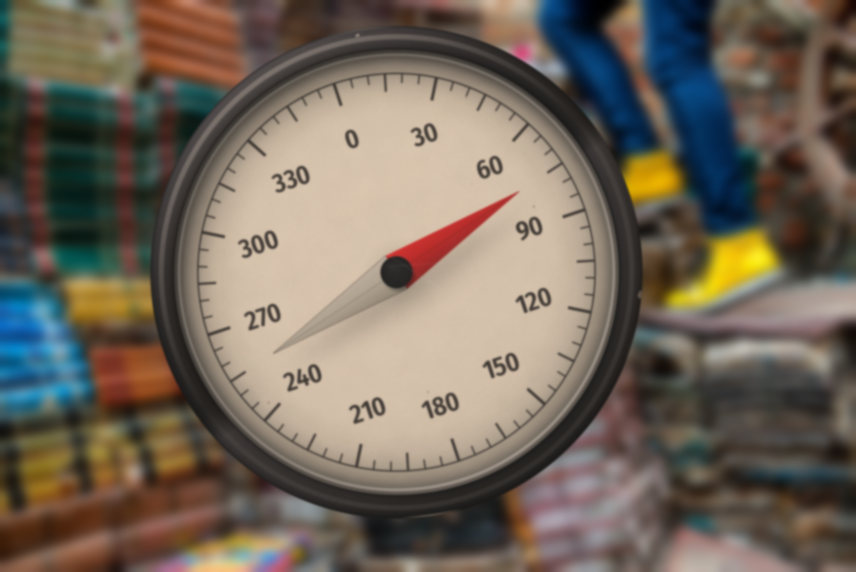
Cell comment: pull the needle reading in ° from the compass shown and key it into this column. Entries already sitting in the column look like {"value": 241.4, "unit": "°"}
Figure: {"value": 75, "unit": "°"}
